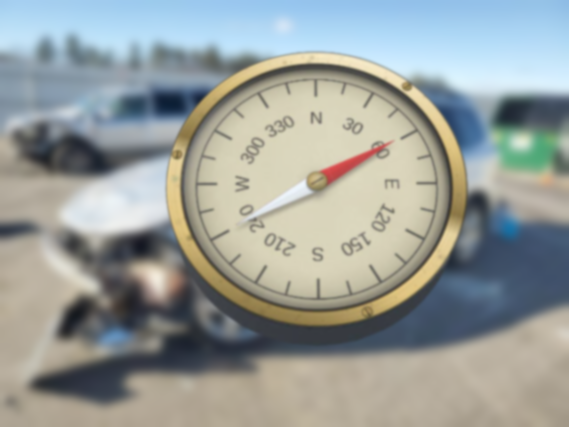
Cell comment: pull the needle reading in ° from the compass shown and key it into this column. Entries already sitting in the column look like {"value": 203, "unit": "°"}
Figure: {"value": 60, "unit": "°"}
